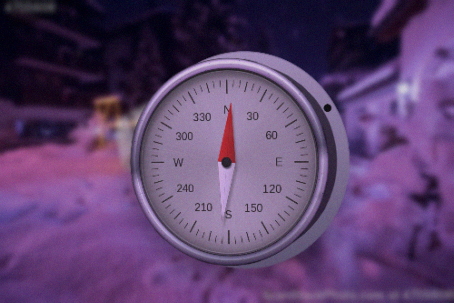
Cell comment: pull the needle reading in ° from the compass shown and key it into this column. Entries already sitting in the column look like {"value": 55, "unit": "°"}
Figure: {"value": 5, "unit": "°"}
